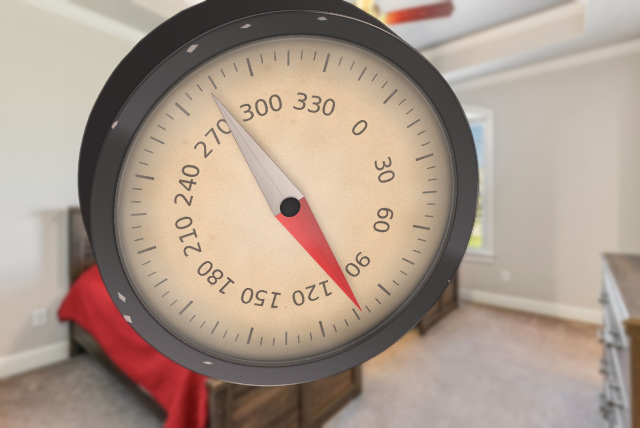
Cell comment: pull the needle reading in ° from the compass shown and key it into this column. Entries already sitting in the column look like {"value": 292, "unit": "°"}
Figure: {"value": 102.5, "unit": "°"}
